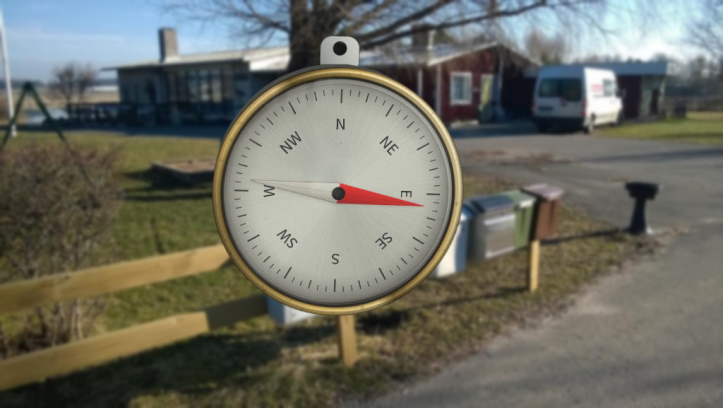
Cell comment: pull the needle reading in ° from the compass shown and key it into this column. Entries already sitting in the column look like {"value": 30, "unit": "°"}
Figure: {"value": 97.5, "unit": "°"}
